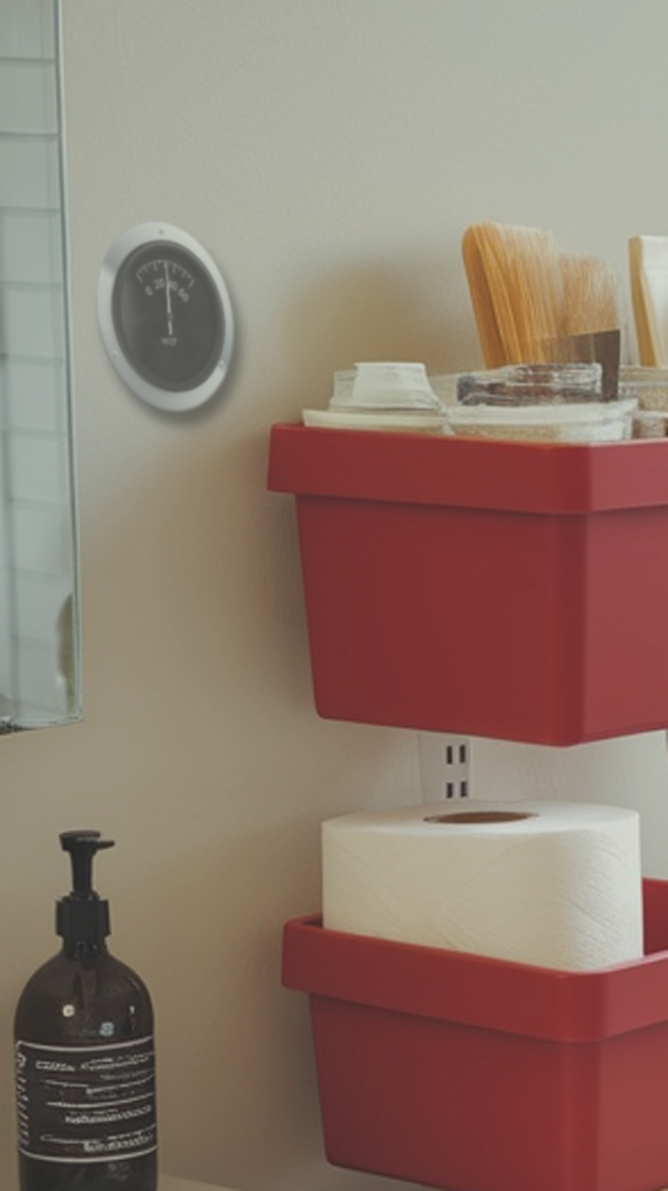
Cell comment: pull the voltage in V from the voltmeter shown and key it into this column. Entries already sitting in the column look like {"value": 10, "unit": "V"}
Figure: {"value": 30, "unit": "V"}
